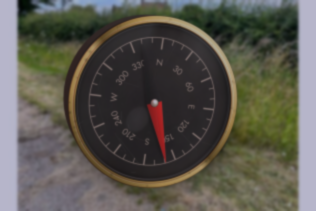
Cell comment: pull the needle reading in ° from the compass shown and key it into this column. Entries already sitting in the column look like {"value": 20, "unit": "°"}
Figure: {"value": 160, "unit": "°"}
